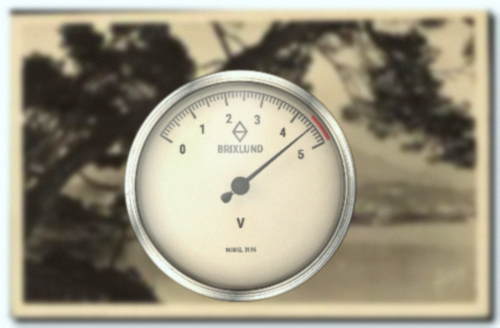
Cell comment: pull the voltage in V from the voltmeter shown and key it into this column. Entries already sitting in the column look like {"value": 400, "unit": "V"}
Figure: {"value": 4.5, "unit": "V"}
